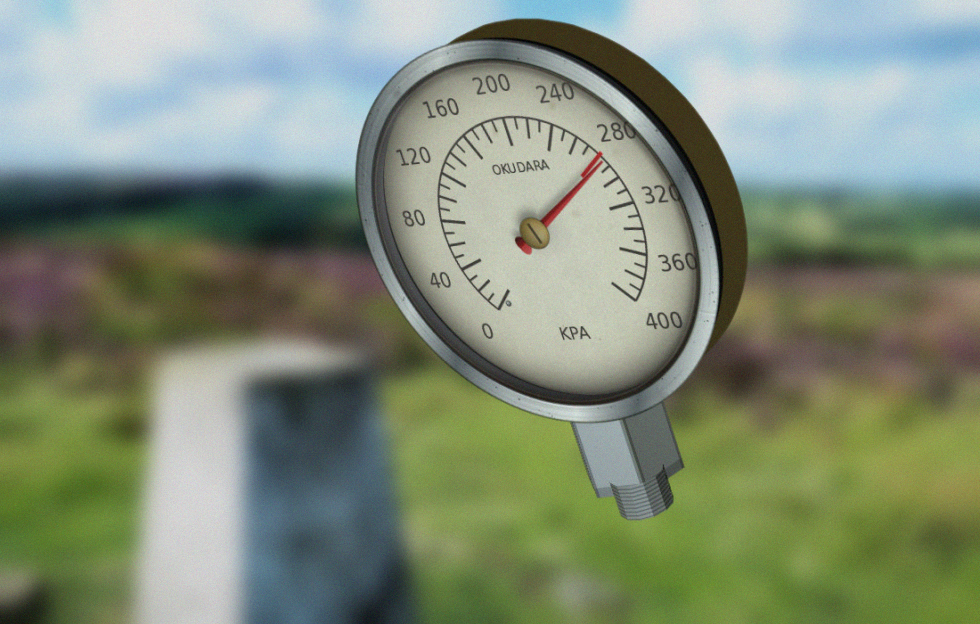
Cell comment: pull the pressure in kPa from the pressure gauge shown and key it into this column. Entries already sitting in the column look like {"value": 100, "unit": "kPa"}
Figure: {"value": 285, "unit": "kPa"}
